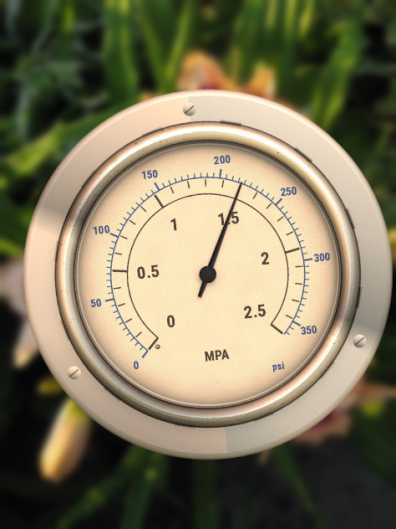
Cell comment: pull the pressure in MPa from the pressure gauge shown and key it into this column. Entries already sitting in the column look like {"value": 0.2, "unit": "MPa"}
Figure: {"value": 1.5, "unit": "MPa"}
